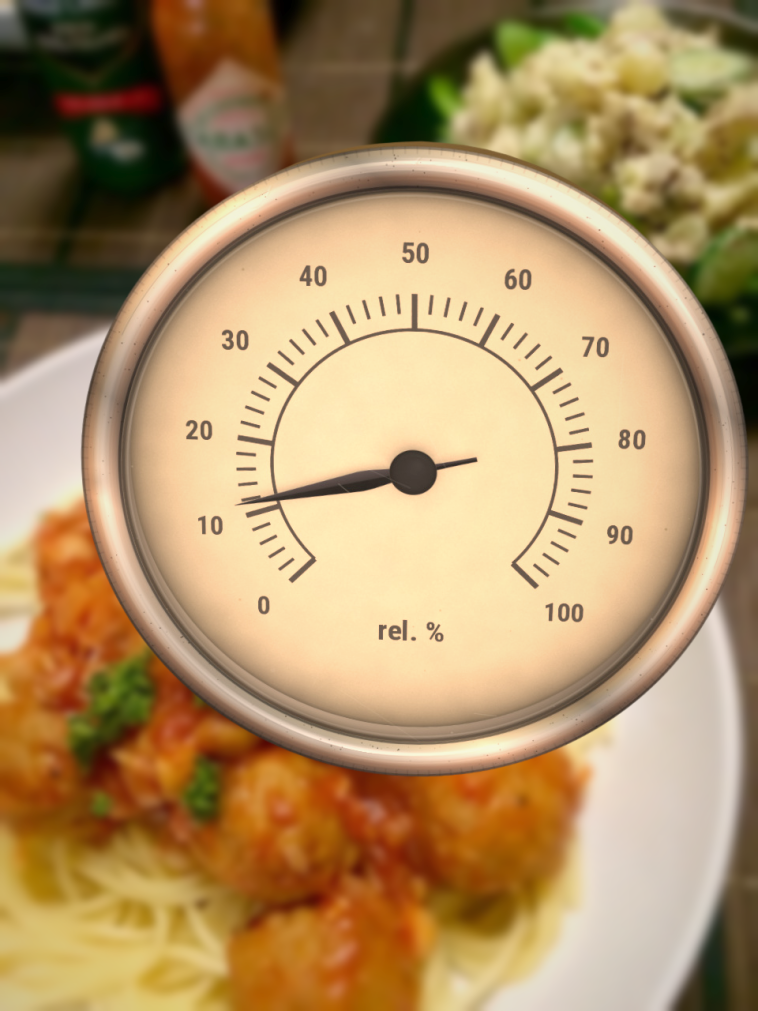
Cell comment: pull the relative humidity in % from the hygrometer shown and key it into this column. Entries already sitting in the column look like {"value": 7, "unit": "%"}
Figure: {"value": 12, "unit": "%"}
